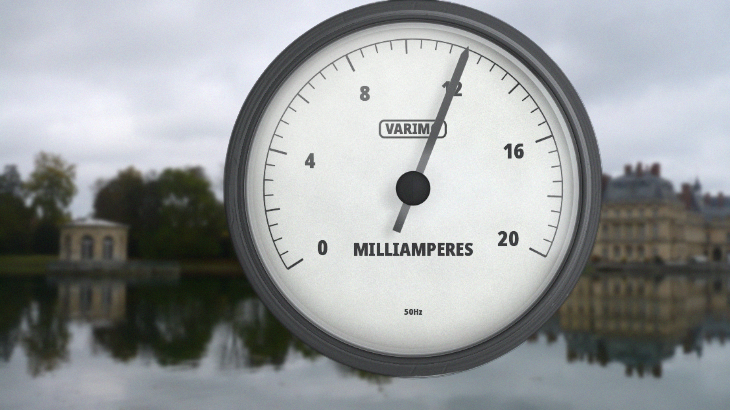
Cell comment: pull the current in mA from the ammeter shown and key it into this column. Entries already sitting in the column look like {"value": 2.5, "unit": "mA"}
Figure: {"value": 12, "unit": "mA"}
